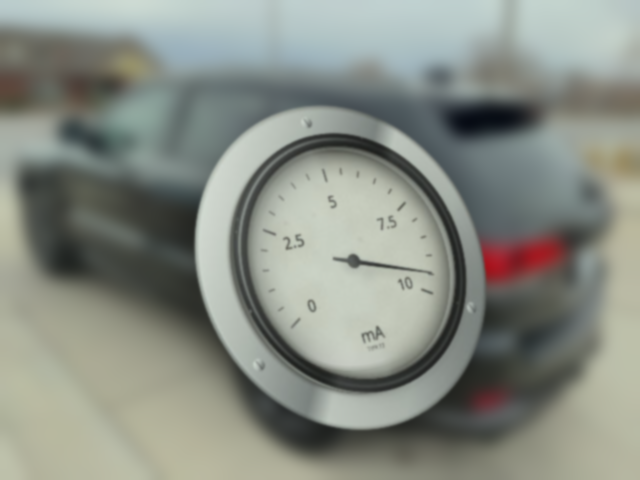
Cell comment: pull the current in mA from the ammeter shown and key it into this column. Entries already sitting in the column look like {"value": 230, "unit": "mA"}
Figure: {"value": 9.5, "unit": "mA"}
